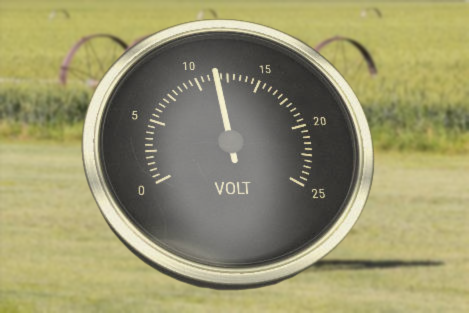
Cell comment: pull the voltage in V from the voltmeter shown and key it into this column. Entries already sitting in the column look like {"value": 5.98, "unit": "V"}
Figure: {"value": 11.5, "unit": "V"}
